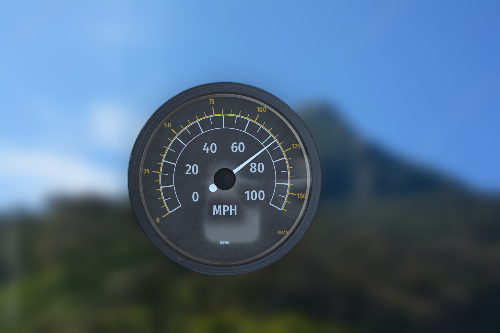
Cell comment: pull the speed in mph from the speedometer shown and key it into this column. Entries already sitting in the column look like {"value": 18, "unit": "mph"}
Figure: {"value": 72.5, "unit": "mph"}
